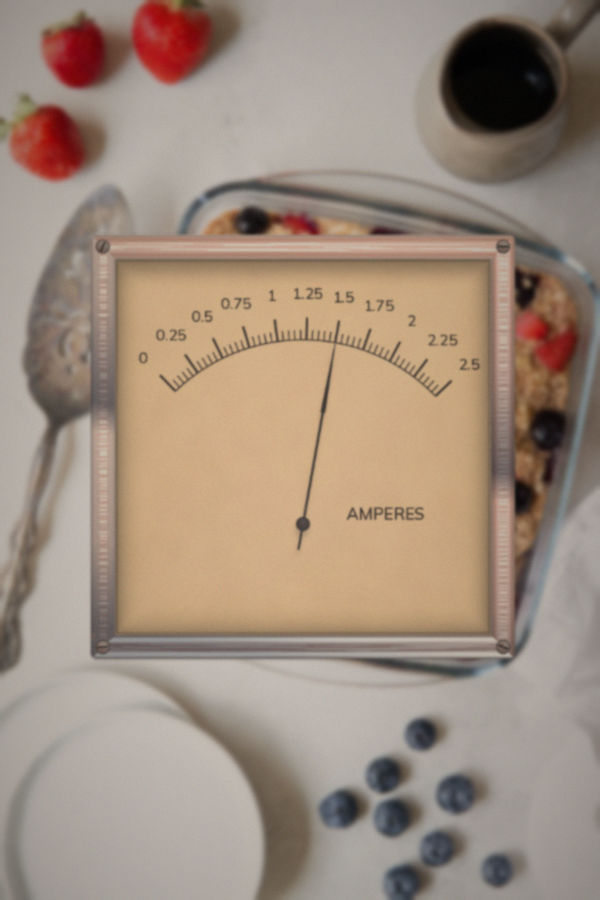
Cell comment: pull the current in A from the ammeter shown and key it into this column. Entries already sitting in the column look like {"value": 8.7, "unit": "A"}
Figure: {"value": 1.5, "unit": "A"}
